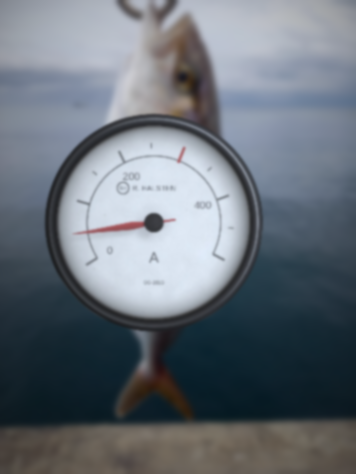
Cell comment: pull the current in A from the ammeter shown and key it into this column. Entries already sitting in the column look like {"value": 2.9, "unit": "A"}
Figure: {"value": 50, "unit": "A"}
